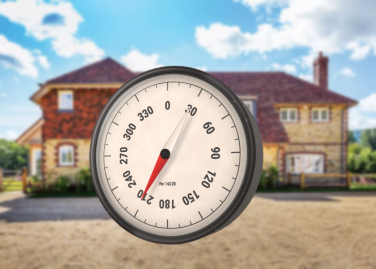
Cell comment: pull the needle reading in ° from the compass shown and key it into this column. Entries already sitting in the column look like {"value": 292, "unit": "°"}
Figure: {"value": 210, "unit": "°"}
